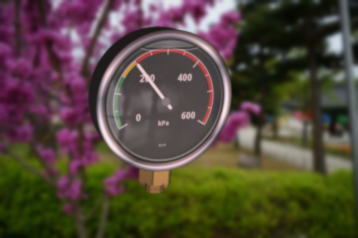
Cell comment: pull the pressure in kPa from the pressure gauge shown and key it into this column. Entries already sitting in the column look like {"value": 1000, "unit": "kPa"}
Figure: {"value": 200, "unit": "kPa"}
